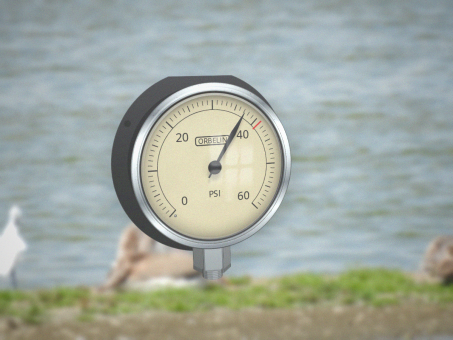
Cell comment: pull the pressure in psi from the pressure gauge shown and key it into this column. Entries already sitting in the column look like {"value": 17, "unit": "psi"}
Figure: {"value": 37, "unit": "psi"}
